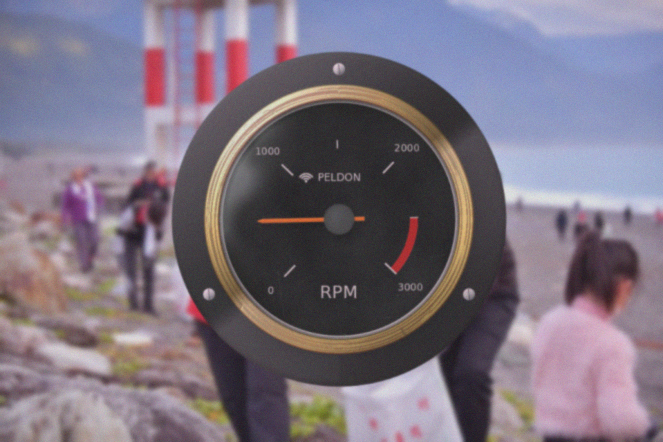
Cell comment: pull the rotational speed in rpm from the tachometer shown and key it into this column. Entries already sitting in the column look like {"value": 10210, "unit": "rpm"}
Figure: {"value": 500, "unit": "rpm"}
